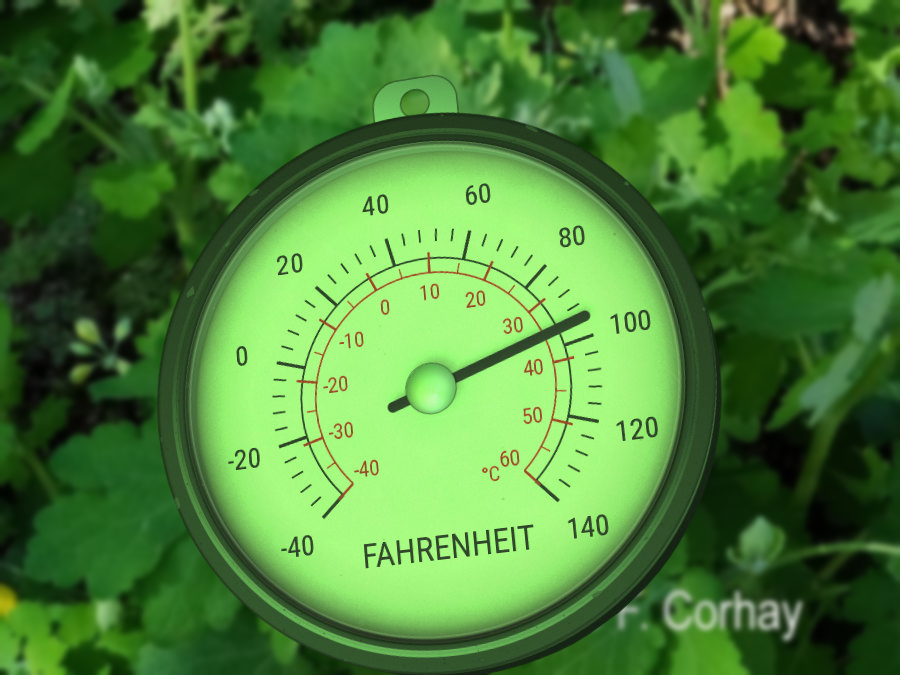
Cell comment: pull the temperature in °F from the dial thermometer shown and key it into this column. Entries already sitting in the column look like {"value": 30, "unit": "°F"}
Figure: {"value": 96, "unit": "°F"}
